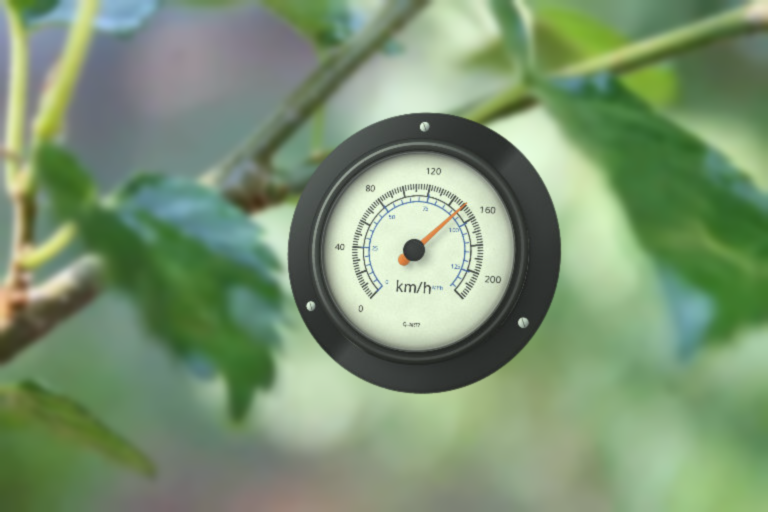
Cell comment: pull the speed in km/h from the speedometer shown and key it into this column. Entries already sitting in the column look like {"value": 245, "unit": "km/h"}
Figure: {"value": 150, "unit": "km/h"}
